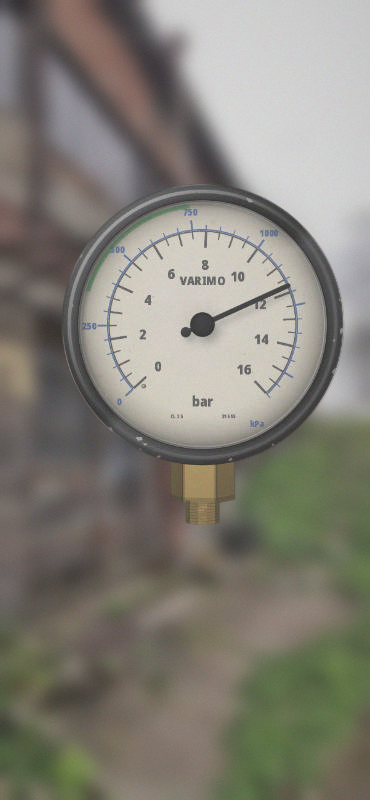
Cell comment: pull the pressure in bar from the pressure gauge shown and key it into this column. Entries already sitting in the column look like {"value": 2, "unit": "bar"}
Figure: {"value": 11.75, "unit": "bar"}
